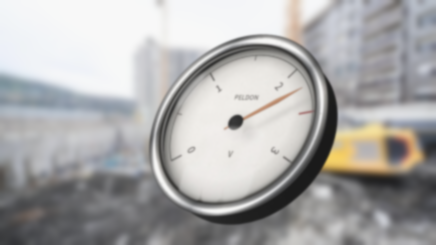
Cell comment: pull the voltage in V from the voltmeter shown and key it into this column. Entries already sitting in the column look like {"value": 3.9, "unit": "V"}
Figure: {"value": 2.25, "unit": "V"}
